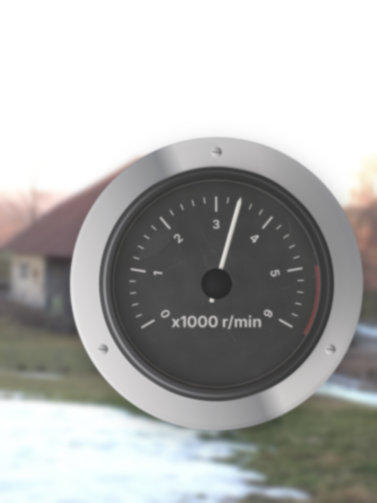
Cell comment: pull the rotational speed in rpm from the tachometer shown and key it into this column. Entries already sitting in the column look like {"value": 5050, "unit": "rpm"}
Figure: {"value": 3400, "unit": "rpm"}
